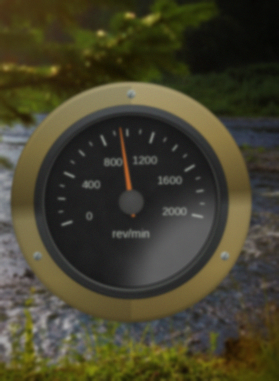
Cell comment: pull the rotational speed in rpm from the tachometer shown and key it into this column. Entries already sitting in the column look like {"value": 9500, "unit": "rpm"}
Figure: {"value": 950, "unit": "rpm"}
